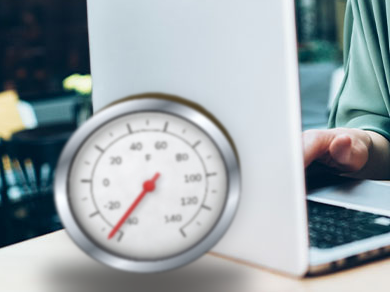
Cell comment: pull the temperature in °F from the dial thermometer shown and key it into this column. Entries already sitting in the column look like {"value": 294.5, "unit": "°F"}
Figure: {"value": -35, "unit": "°F"}
